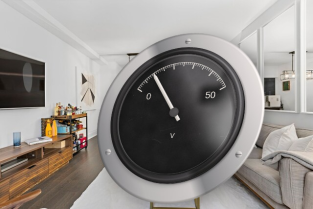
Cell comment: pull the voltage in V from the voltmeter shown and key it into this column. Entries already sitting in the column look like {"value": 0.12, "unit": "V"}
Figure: {"value": 10, "unit": "V"}
